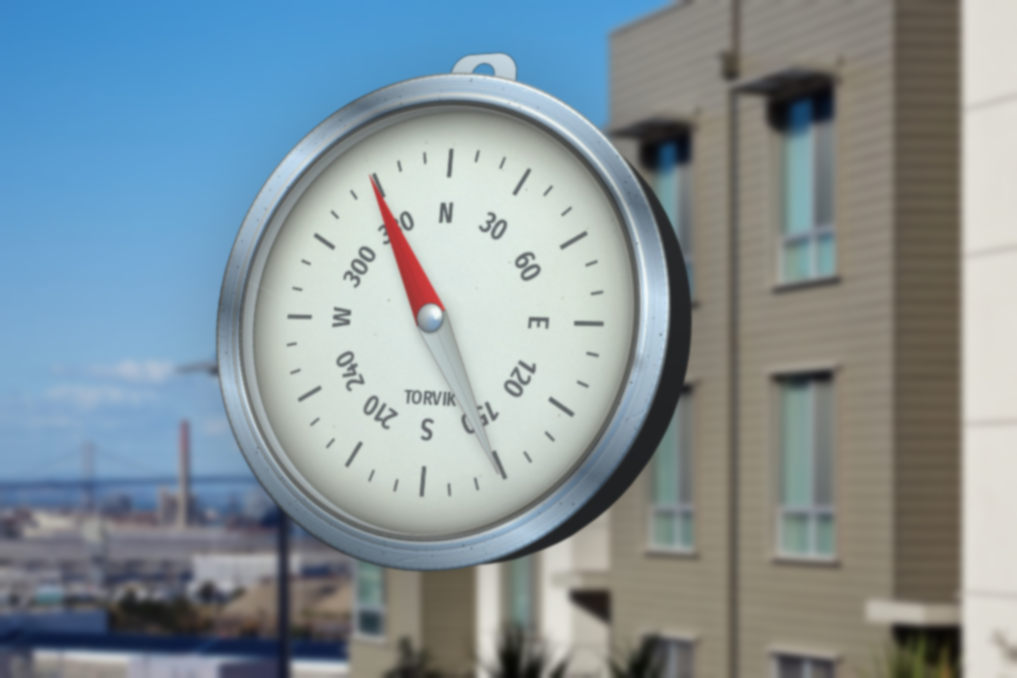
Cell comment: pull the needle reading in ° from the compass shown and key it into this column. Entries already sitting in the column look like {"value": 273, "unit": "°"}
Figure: {"value": 330, "unit": "°"}
